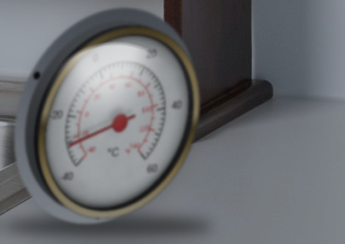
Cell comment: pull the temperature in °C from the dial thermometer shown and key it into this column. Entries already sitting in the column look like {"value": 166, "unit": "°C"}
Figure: {"value": -30, "unit": "°C"}
